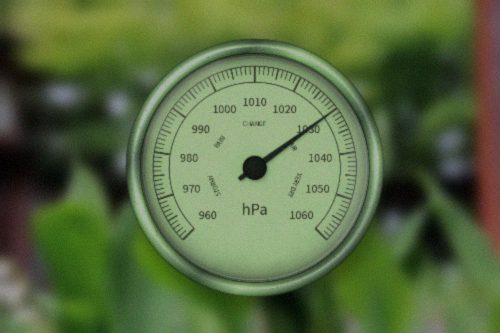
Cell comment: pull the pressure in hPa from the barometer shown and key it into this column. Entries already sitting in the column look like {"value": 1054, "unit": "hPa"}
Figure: {"value": 1030, "unit": "hPa"}
